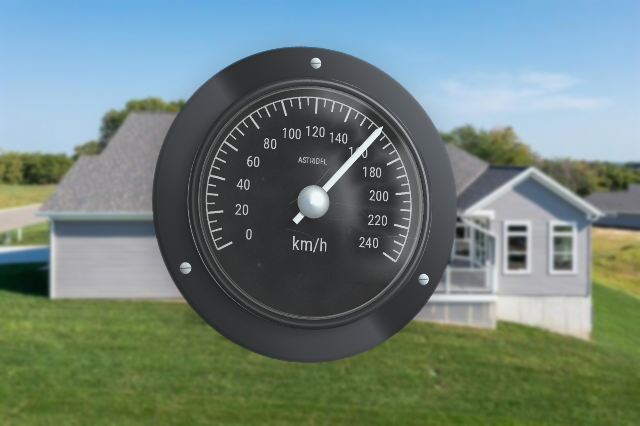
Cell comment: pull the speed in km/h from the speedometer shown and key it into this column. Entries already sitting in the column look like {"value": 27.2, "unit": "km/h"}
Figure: {"value": 160, "unit": "km/h"}
